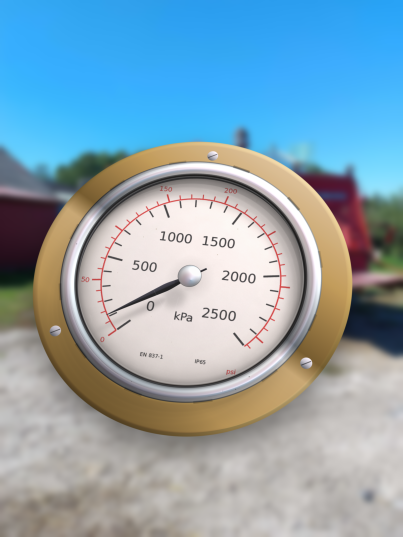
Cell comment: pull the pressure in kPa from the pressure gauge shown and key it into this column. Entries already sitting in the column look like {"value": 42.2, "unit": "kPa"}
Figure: {"value": 100, "unit": "kPa"}
